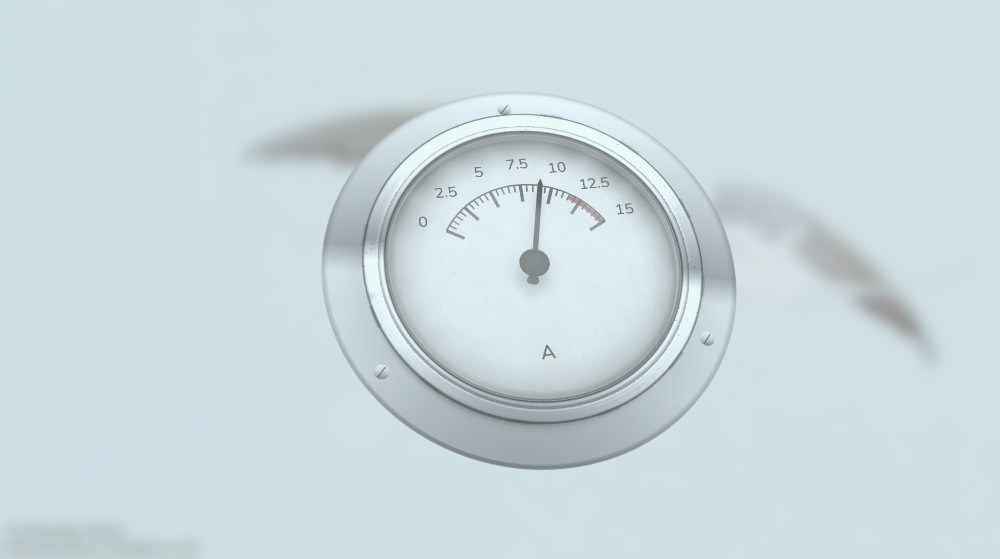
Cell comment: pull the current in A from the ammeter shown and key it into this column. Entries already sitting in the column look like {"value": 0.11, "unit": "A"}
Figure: {"value": 9, "unit": "A"}
